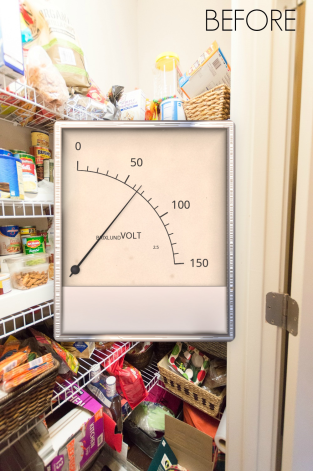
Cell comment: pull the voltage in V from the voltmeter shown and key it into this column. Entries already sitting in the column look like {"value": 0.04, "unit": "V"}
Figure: {"value": 65, "unit": "V"}
